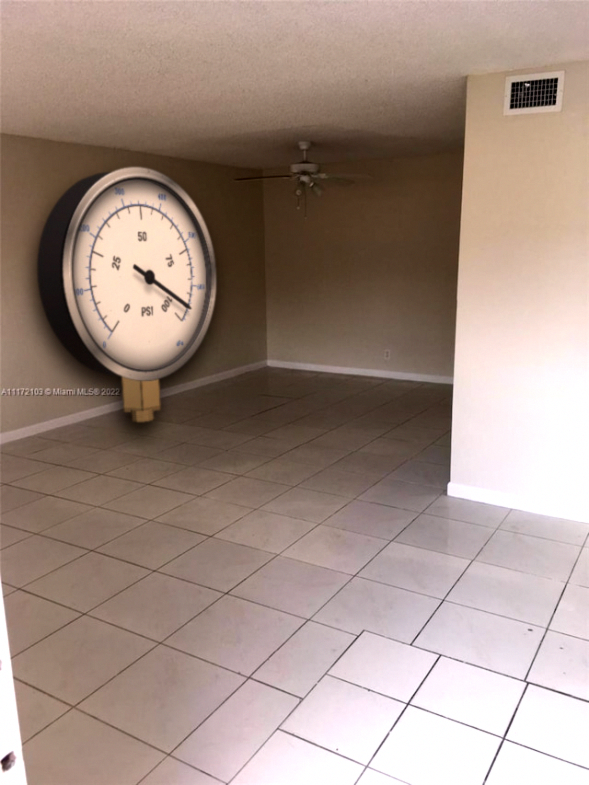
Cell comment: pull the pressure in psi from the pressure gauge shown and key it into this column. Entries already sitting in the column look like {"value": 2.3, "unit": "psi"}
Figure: {"value": 95, "unit": "psi"}
